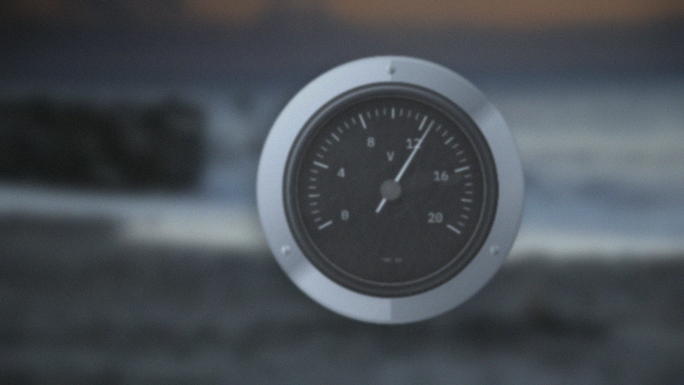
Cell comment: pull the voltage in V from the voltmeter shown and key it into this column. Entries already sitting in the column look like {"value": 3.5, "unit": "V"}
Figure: {"value": 12.5, "unit": "V"}
